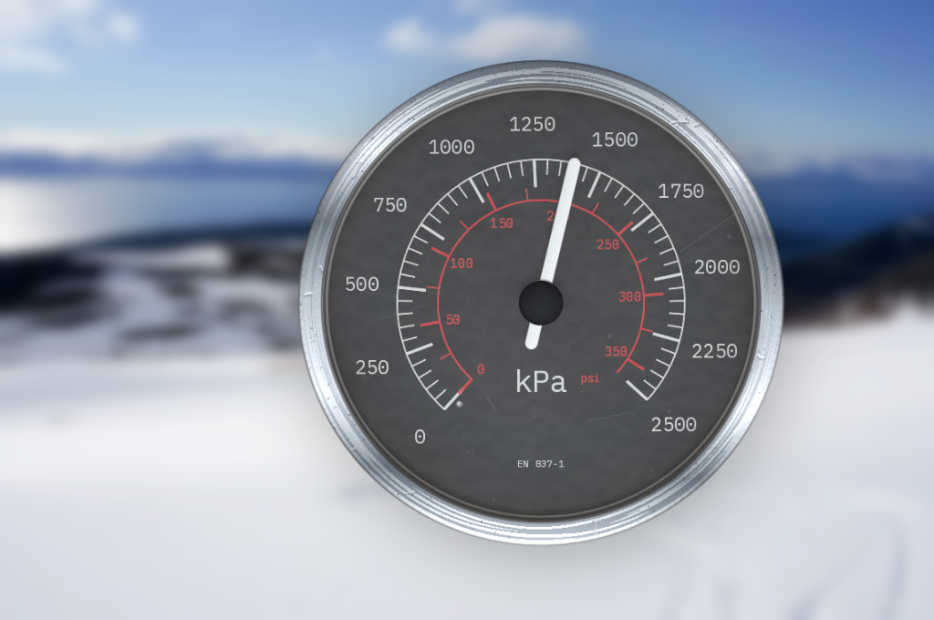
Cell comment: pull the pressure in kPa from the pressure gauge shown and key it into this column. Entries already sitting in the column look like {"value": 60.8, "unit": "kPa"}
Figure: {"value": 1400, "unit": "kPa"}
